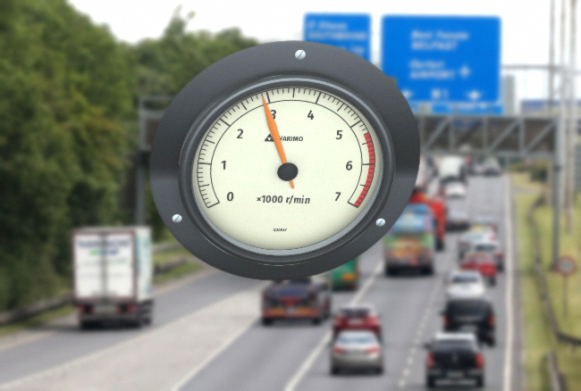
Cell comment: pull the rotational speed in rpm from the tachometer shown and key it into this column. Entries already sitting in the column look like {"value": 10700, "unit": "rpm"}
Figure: {"value": 2900, "unit": "rpm"}
